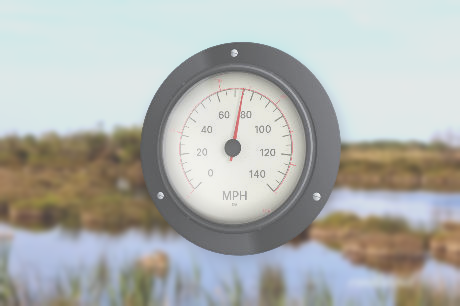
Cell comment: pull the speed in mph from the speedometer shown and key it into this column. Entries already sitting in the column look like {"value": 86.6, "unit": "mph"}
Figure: {"value": 75, "unit": "mph"}
